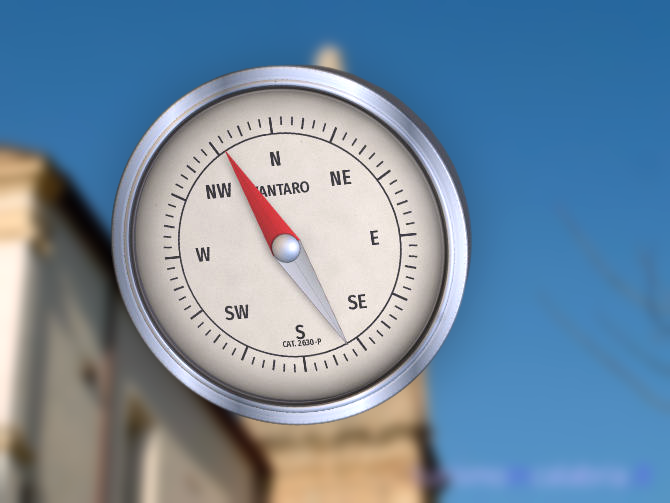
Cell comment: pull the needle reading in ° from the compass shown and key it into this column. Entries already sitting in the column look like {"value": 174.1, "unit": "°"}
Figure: {"value": 335, "unit": "°"}
